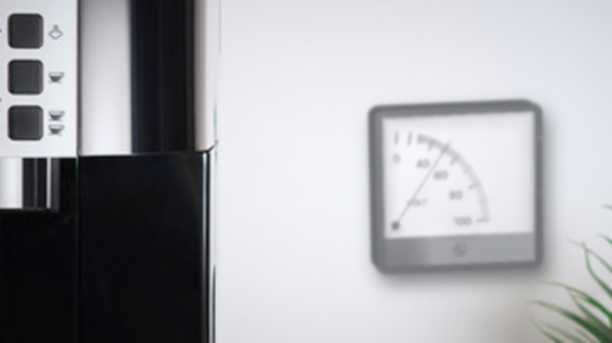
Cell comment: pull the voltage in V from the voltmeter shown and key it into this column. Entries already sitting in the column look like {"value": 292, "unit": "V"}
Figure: {"value": 50, "unit": "V"}
